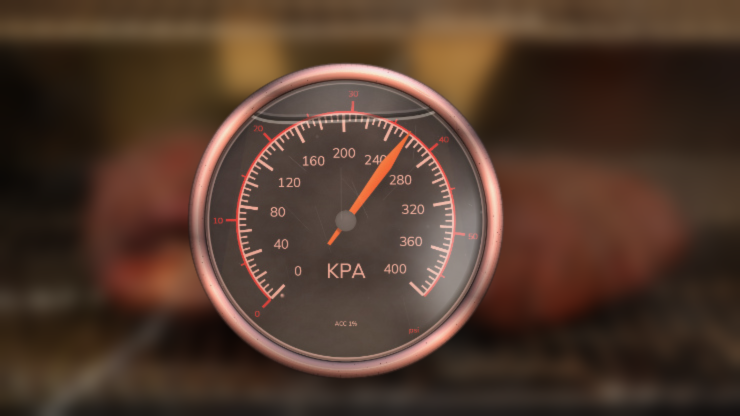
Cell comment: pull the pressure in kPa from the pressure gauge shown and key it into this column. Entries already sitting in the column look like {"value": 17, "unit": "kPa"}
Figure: {"value": 255, "unit": "kPa"}
